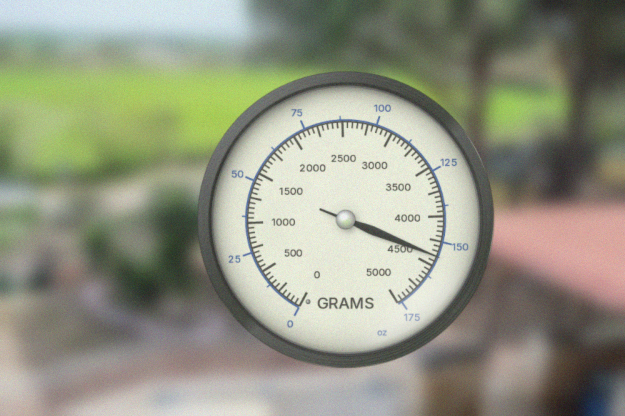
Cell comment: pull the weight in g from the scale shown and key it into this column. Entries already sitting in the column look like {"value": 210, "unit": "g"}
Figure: {"value": 4400, "unit": "g"}
